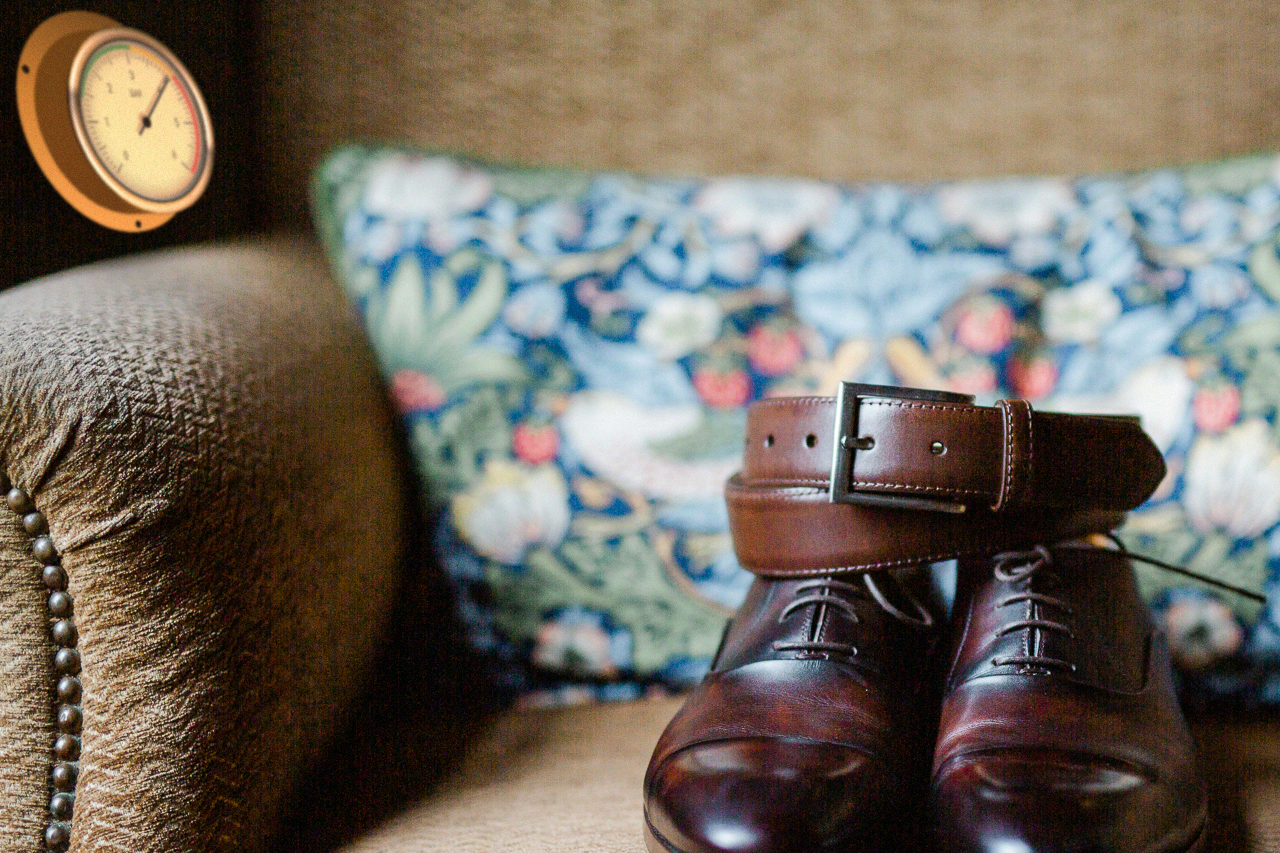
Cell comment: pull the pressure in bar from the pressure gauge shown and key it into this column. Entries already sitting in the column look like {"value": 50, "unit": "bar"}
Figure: {"value": 4, "unit": "bar"}
